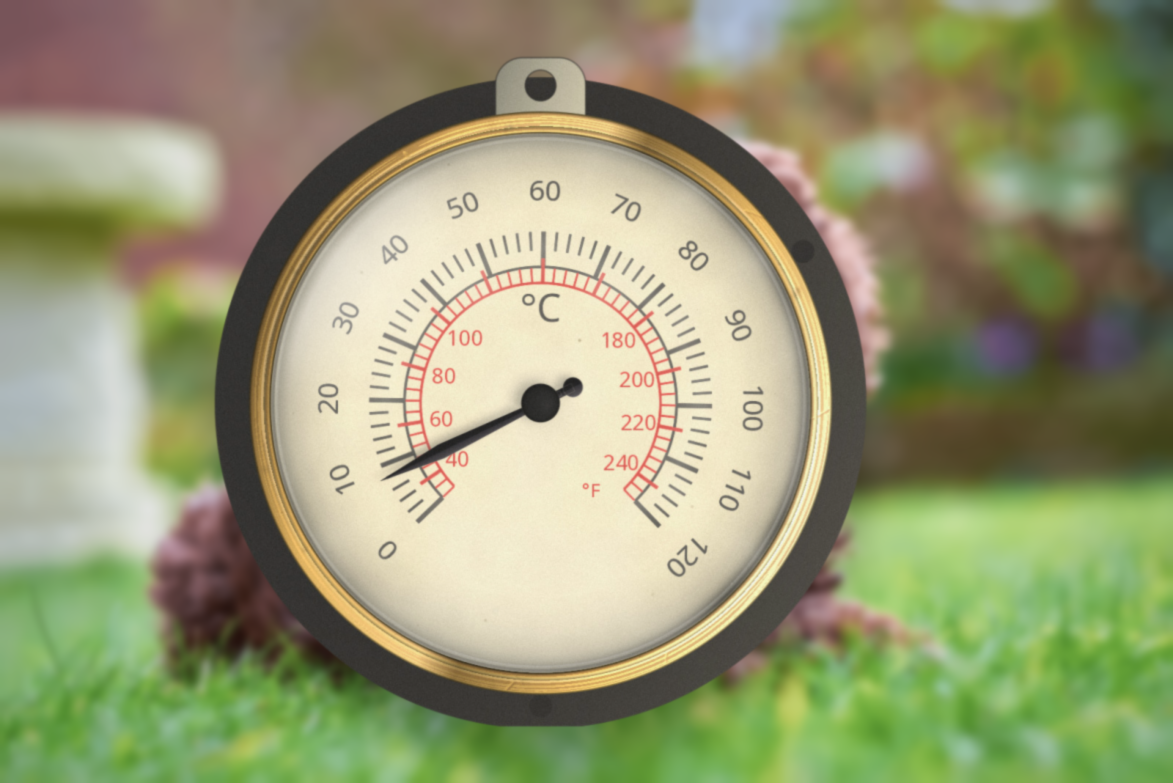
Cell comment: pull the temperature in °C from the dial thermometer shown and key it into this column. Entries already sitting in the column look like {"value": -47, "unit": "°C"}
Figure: {"value": 8, "unit": "°C"}
